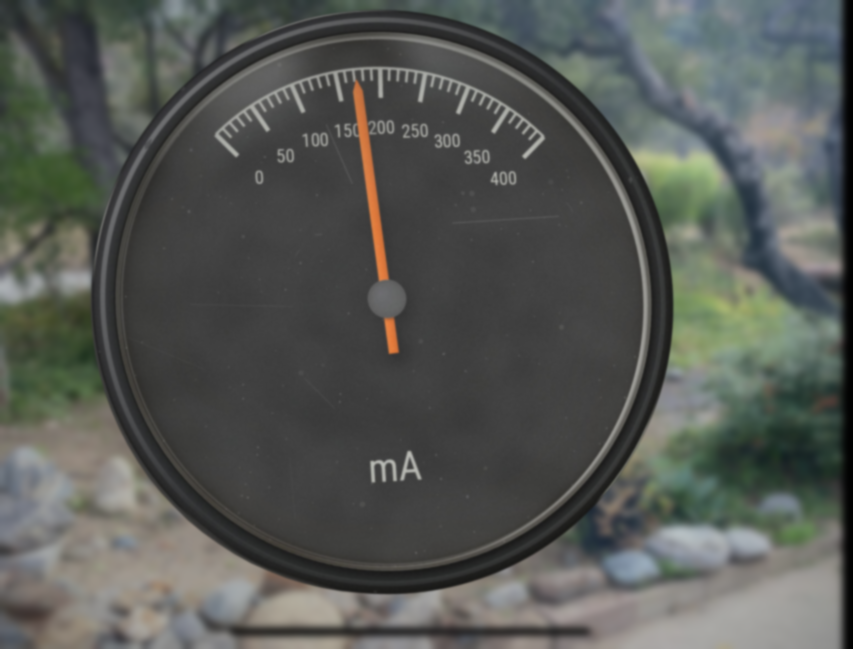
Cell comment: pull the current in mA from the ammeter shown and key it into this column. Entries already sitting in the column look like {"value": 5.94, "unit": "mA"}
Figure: {"value": 170, "unit": "mA"}
